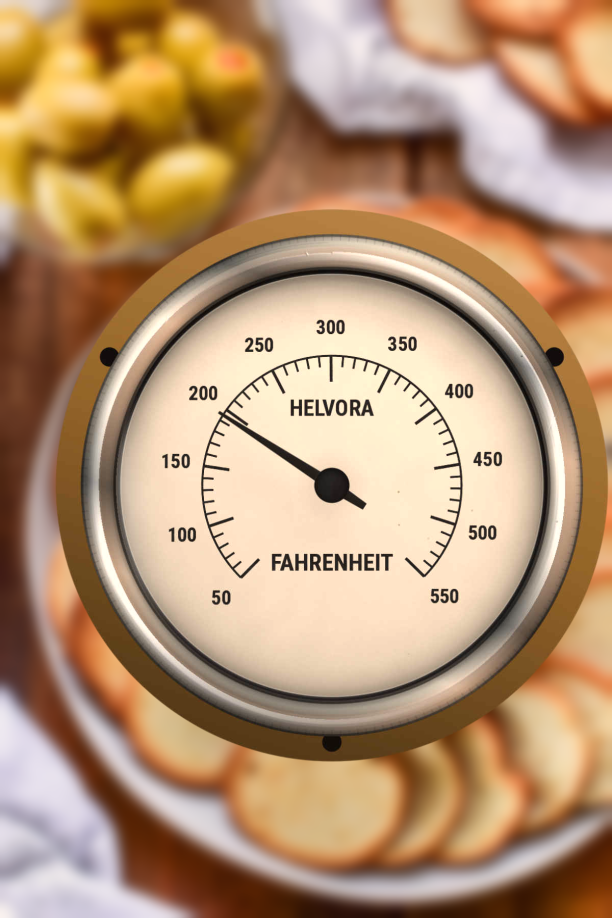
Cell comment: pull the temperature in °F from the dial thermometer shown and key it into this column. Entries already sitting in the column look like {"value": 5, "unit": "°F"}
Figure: {"value": 195, "unit": "°F"}
